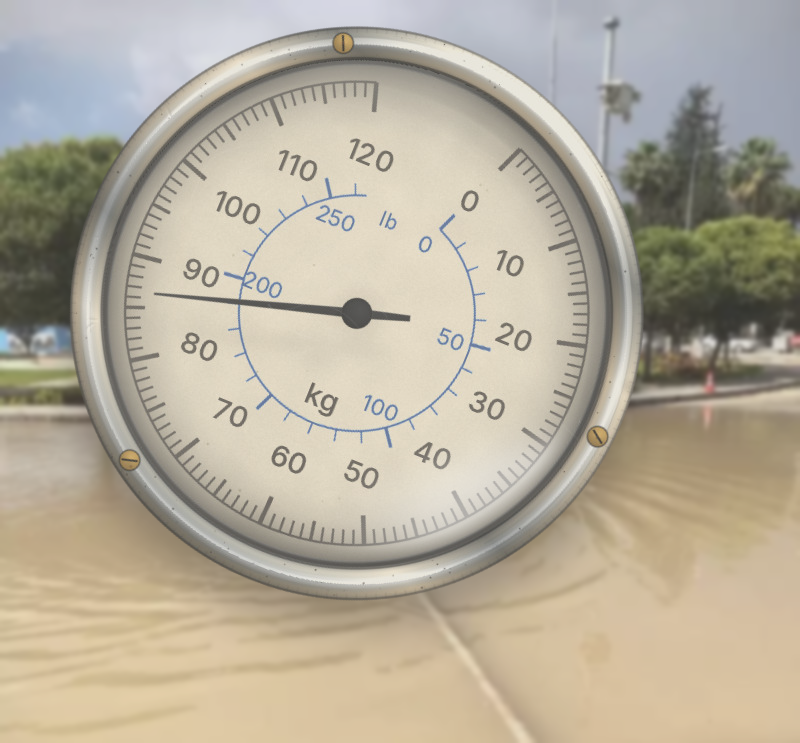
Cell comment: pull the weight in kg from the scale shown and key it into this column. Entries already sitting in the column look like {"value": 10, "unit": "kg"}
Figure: {"value": 86.5, "unit": "kg"}
